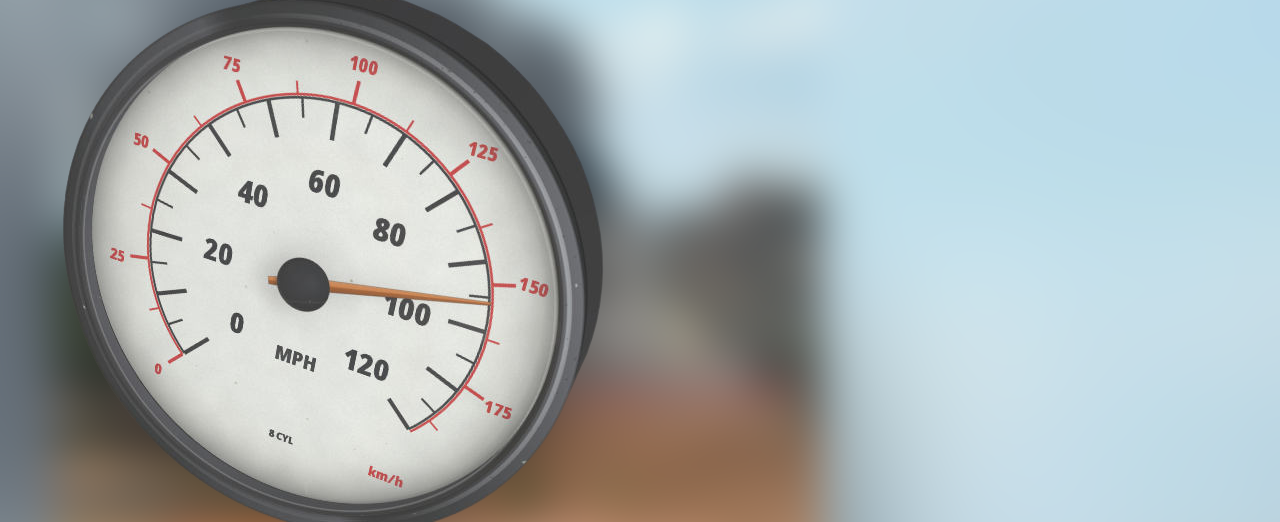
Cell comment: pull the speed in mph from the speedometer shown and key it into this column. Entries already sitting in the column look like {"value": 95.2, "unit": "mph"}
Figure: {"value": 95, "unit": "mph"}
